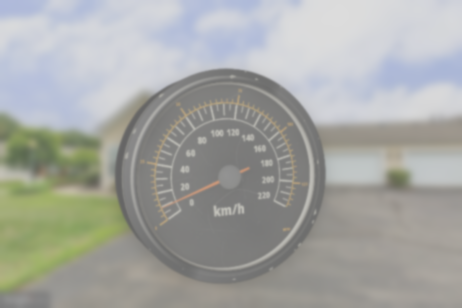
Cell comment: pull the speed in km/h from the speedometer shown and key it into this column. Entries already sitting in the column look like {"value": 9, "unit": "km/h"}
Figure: {"value": 10, "unit": "km/h"}
